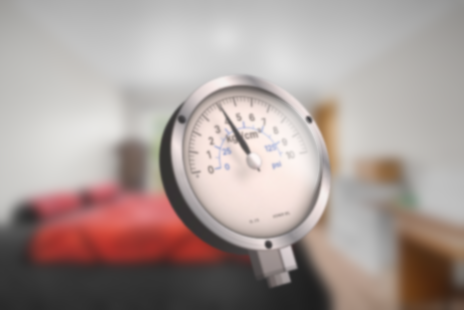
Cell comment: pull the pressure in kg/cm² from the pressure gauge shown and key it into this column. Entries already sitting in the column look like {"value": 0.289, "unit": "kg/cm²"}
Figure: {"value": 4, "unit": "kg/cm²"}
